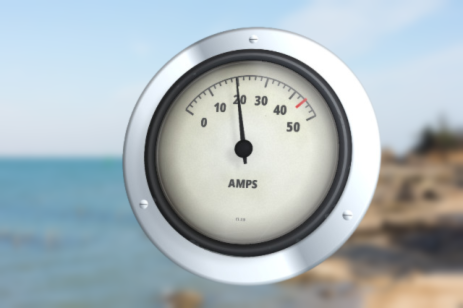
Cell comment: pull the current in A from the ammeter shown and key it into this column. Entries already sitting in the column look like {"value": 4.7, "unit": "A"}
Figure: {"value": 20, "unit": "A"}
